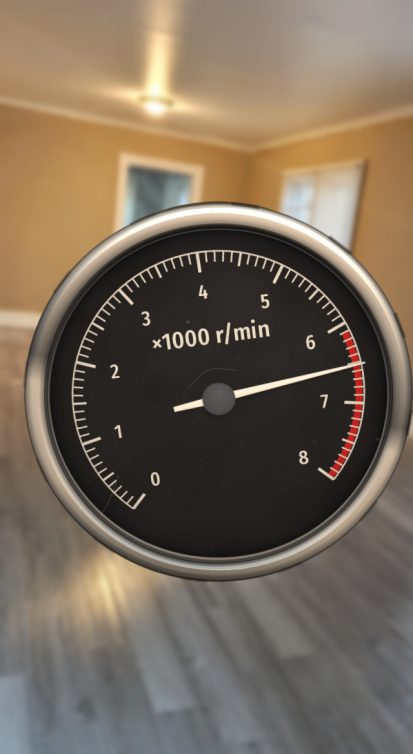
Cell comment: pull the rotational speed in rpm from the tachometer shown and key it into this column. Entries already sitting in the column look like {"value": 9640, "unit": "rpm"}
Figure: {"value": 6500, "unit": "rpm"}
